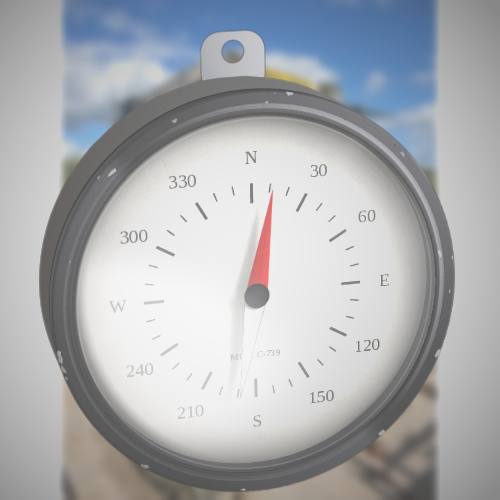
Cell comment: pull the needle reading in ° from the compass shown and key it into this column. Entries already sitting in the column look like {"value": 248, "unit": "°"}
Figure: {"value": 10, "unit": "°"}
